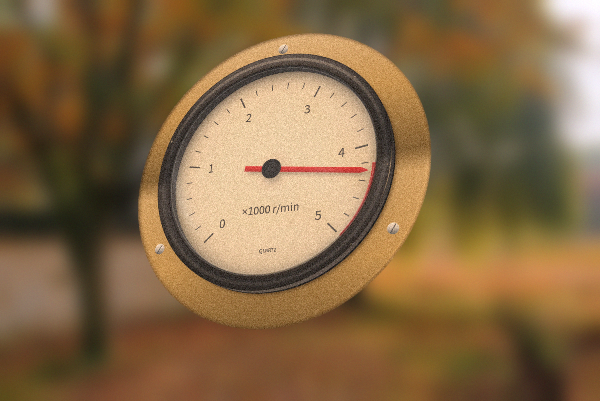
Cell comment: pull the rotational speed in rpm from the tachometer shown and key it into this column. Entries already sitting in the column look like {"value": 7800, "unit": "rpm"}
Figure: {"value": 4300, "unit": "rpm"}
